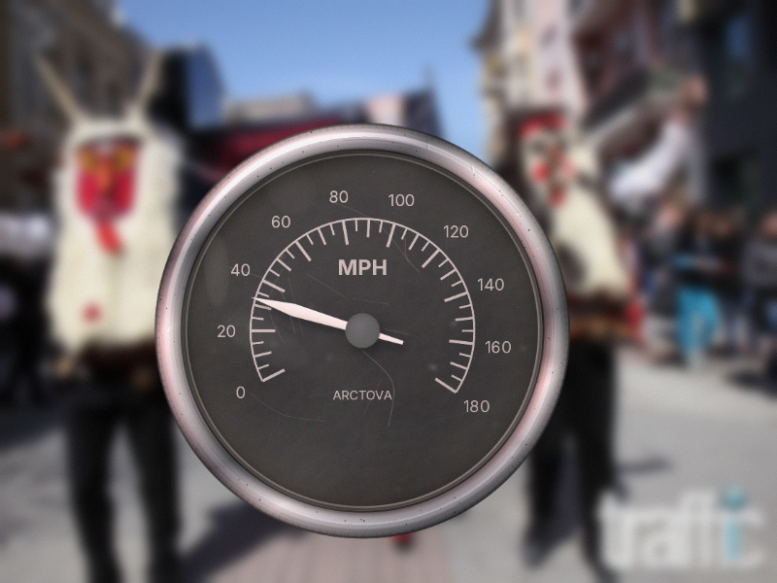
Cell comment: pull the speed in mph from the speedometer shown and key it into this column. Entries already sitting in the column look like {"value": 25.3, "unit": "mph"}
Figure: {"value": 32.5, "unit": "mph"}
